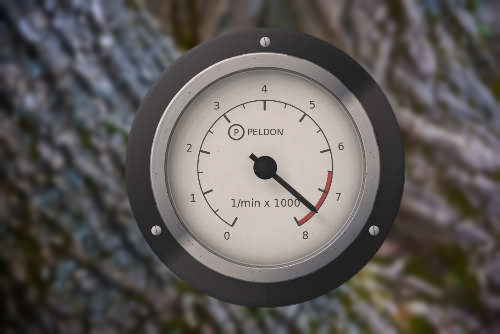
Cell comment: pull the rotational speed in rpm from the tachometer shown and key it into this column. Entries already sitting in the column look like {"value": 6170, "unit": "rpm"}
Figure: {"value": 7500, "unit": "rpm"}
